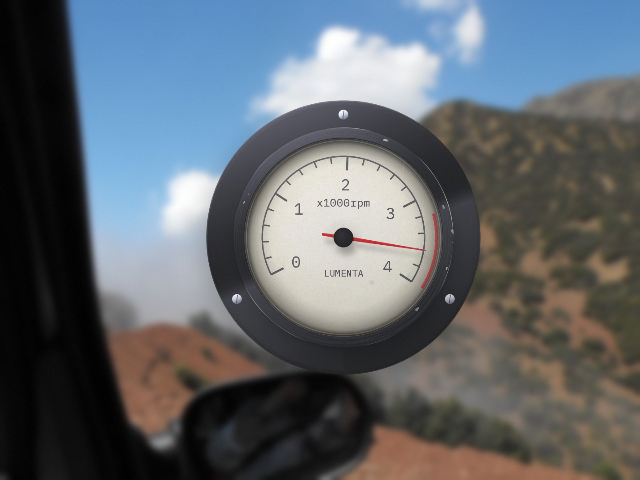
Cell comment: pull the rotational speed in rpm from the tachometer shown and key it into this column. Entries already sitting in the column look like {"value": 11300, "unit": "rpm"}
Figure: {"value": 3600, "unit": "rpm"}
